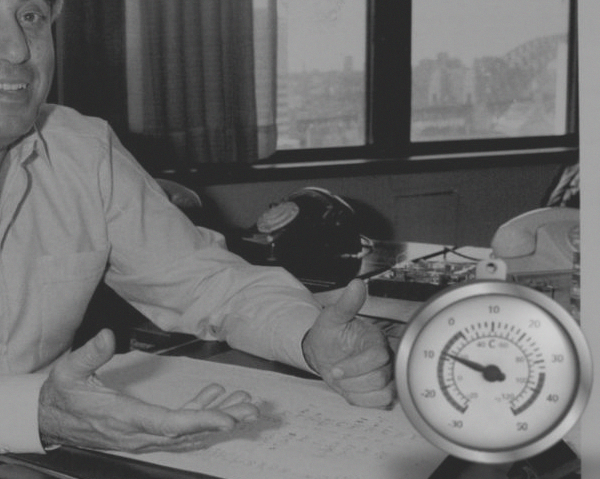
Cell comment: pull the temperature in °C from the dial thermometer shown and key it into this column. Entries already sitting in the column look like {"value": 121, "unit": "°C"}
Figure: {"value": -8, "unit": "°C"}
